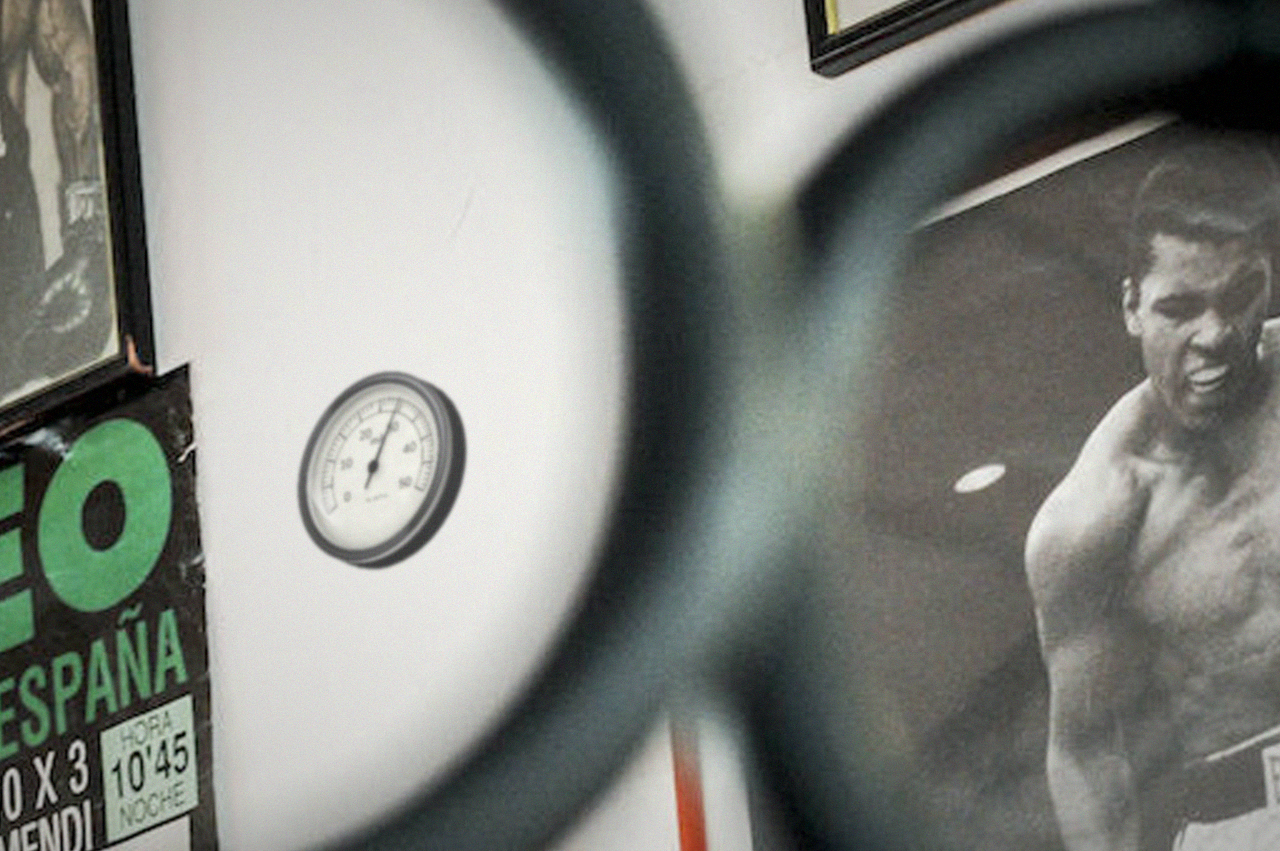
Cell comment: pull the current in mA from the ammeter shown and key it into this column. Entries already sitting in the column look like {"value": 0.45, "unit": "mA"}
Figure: {"value": 30, "unit": "mA"}
